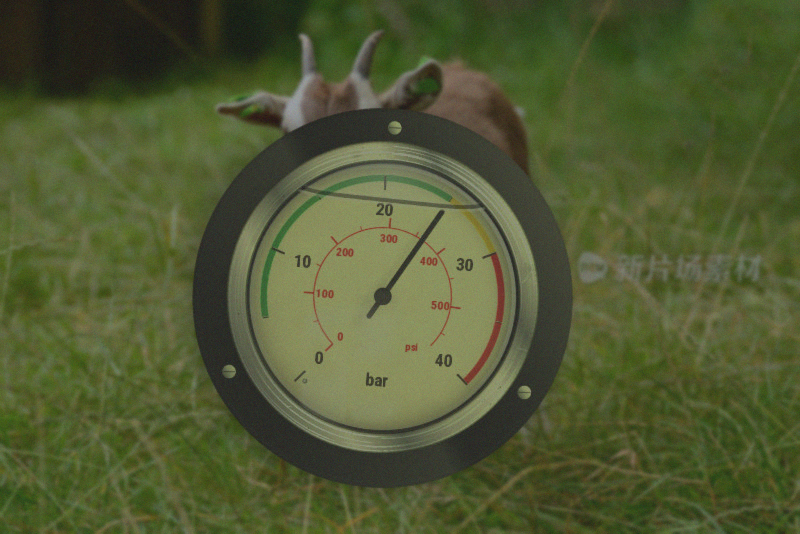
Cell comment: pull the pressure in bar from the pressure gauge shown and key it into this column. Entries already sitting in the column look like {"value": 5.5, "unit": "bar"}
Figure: {"value": 25, "unit": "bar"}
